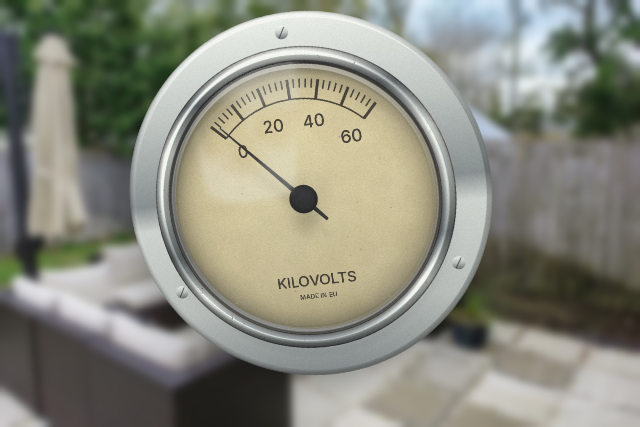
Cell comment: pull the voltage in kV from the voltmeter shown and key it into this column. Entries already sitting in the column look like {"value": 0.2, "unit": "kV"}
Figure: {"value": 2, "unit": "kV"}
